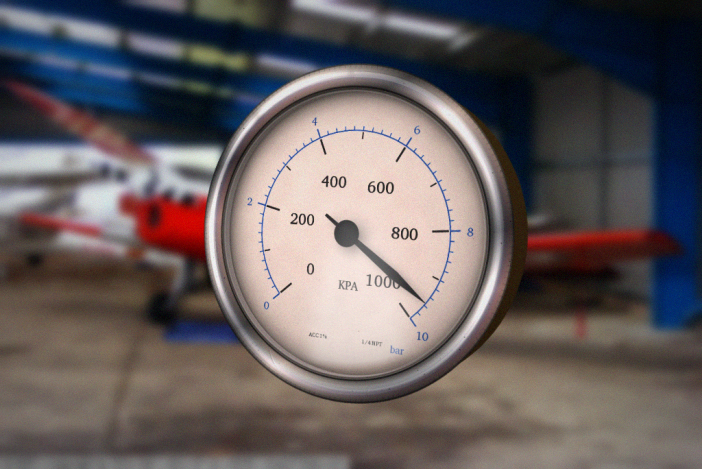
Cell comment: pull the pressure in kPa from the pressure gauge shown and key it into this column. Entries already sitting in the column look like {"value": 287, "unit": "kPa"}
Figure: {"value": 950, "unit": "kPa"}
